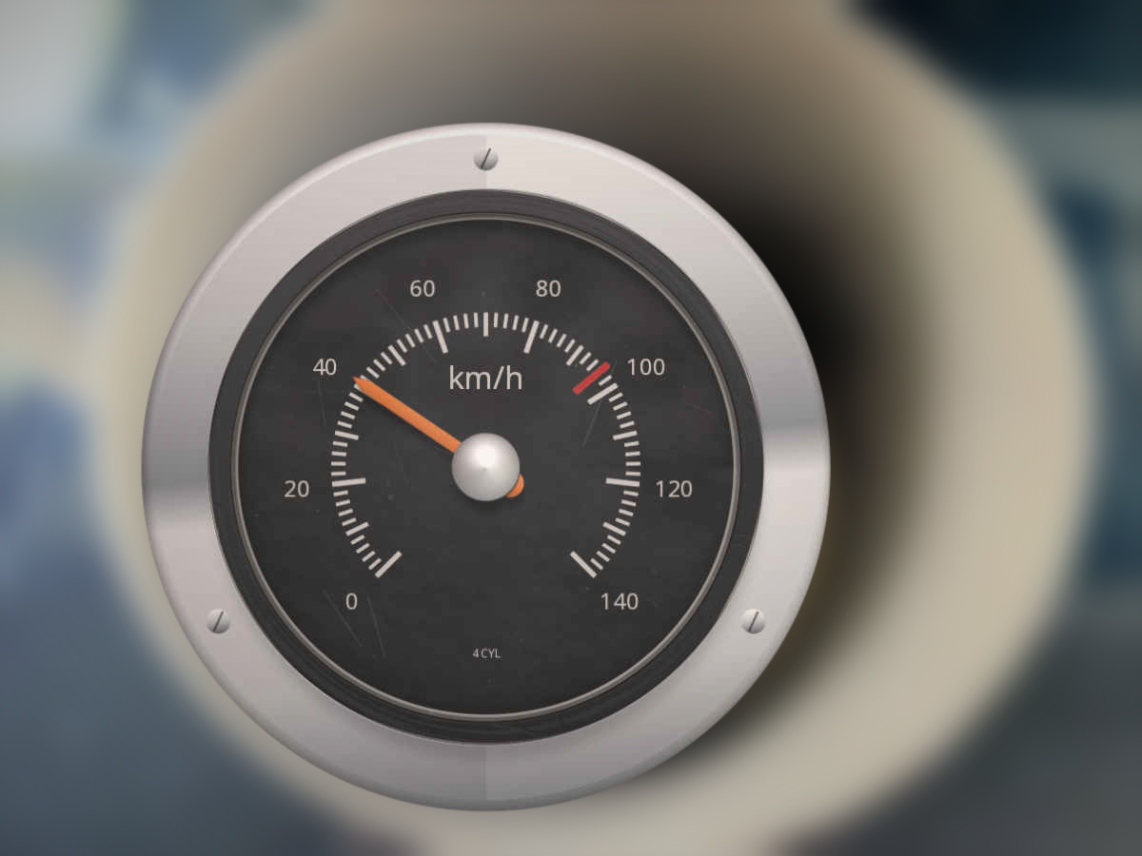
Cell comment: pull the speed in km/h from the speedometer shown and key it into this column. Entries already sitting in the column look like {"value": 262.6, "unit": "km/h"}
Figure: {"value": 41, "unit": "km/h"}
